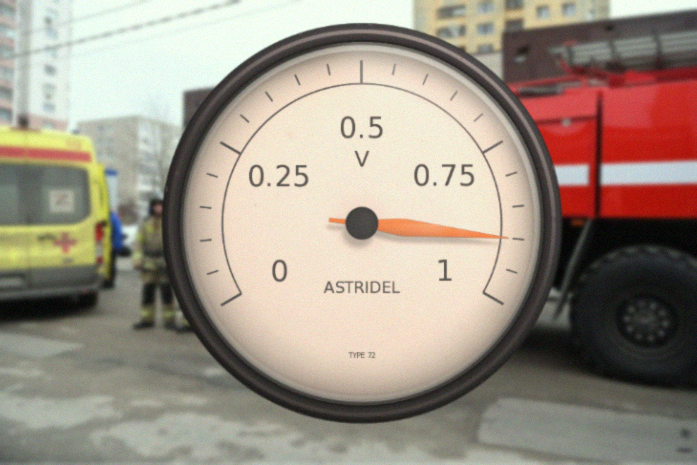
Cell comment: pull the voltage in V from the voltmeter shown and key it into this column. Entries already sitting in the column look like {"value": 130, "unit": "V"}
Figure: {"value": 0.9, "unit": "V"}
